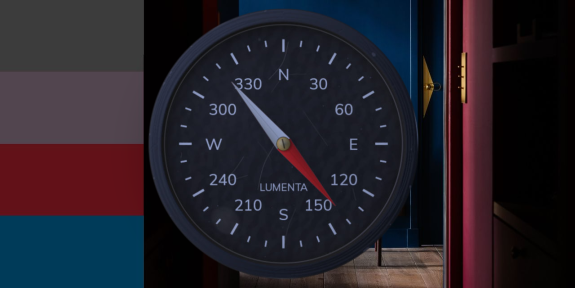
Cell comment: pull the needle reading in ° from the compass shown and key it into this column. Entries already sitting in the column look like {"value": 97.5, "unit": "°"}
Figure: {"value": 140, "unit": "°"}
